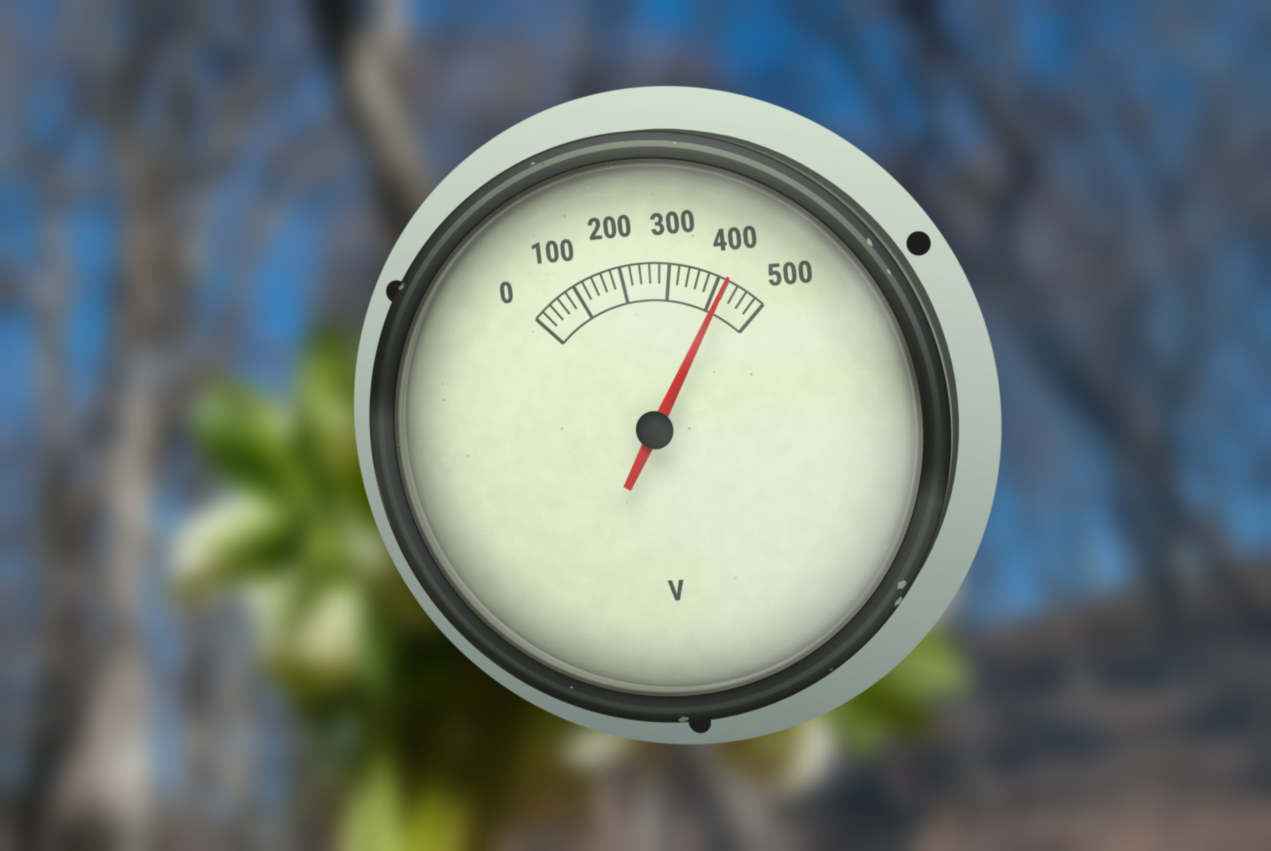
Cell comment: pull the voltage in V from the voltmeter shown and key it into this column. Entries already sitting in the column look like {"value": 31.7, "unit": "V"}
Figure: {"value": 420, "unit": "V"}
